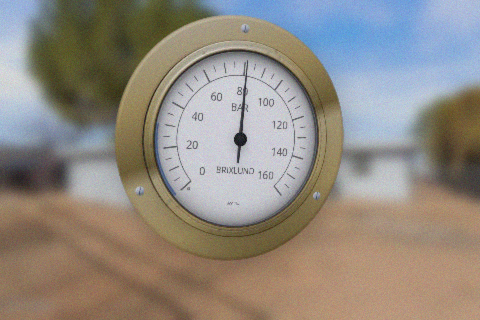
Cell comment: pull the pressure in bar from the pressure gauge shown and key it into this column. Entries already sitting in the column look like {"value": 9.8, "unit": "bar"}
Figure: {"value": 80, "unit": "bar"}
